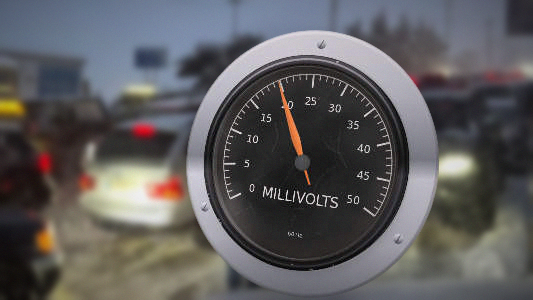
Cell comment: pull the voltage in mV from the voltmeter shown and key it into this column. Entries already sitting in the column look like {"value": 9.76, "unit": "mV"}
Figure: {"value": 20, "unit": "mV"}
